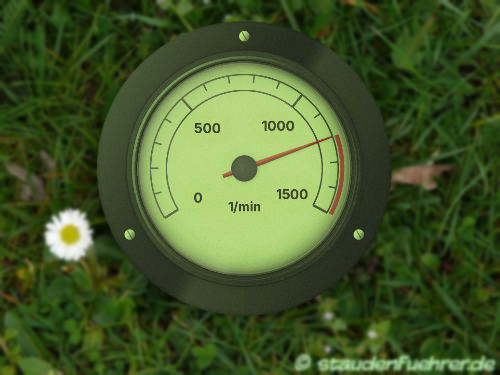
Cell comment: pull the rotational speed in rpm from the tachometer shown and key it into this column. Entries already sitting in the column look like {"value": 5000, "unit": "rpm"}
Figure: {"value": 1200, "unit": "rpm"}
